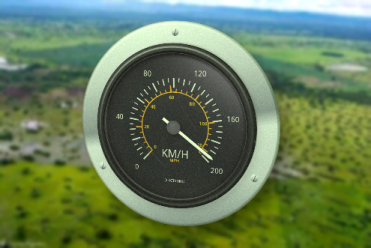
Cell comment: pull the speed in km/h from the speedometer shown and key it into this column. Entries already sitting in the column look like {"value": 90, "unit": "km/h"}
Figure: {"value": 195, "unit": "km/h"}
